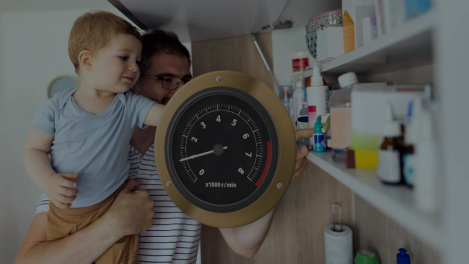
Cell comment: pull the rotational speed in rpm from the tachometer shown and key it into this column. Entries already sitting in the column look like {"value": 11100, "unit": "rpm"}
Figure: {"value": 1000, "unit": "rpm"}
